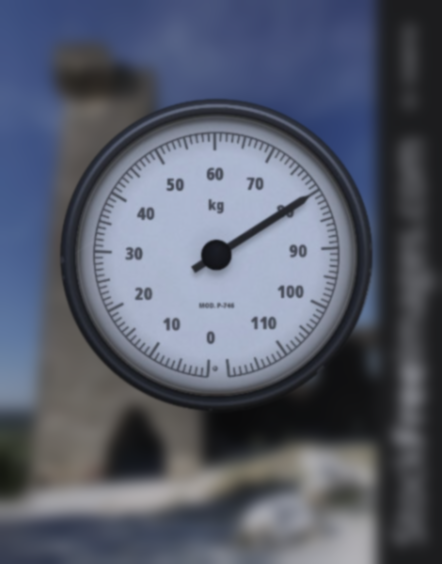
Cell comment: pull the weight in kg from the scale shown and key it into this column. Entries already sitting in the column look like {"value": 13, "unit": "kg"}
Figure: {"value": 80, "unit": "kg"}
